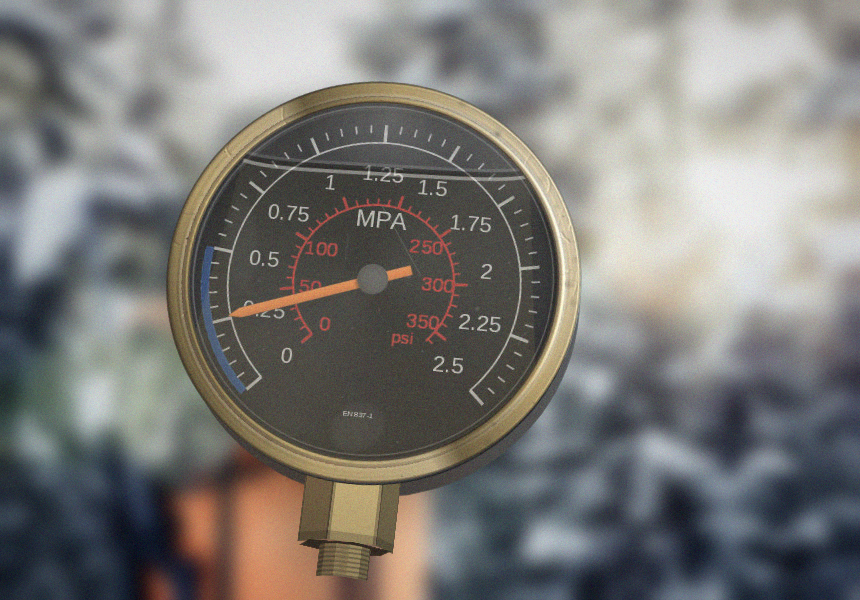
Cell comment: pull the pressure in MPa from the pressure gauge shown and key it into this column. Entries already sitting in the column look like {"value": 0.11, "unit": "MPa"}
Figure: {"value": 0.25, "unit": "MPa"}
